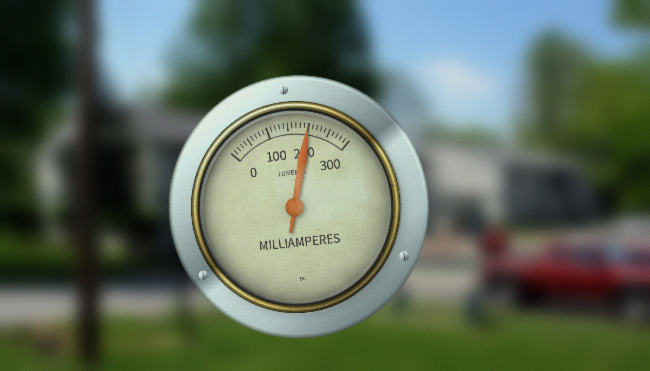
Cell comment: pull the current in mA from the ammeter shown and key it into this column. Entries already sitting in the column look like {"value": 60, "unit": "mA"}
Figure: {"value": 200, "unit": "mA"}
